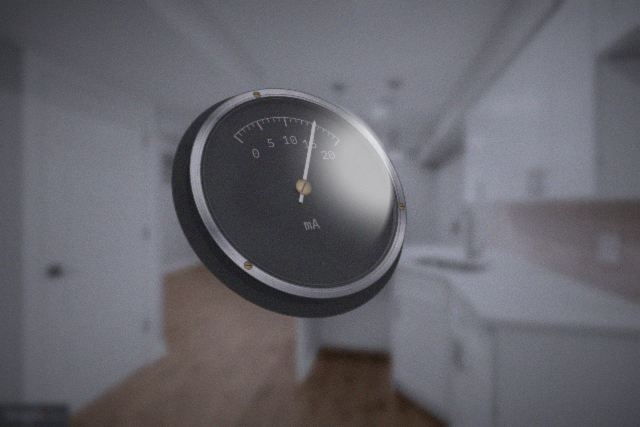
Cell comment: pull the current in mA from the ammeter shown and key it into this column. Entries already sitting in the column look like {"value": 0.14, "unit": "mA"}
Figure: {"value": 15, "unit": "mA"}
